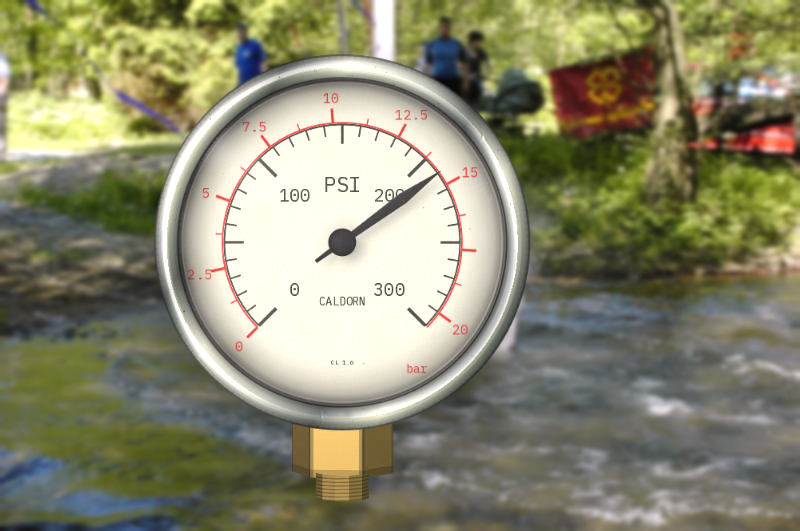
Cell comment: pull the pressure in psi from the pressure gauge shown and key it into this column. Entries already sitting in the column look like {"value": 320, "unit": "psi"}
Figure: {"value": 210, "unit": "psi"}
